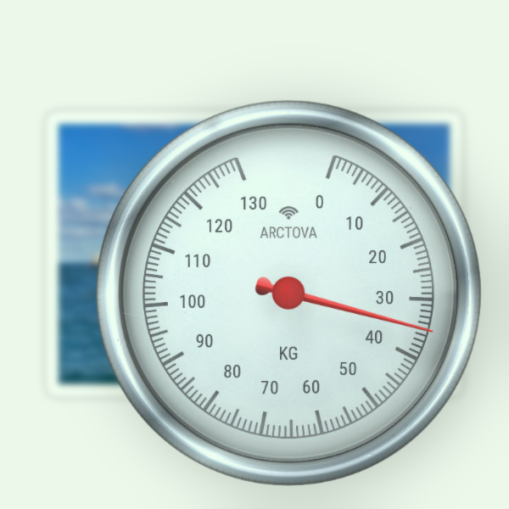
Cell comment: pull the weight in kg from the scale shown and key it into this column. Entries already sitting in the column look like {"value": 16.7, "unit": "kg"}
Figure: {"value": 35, "unit": "kg"}
